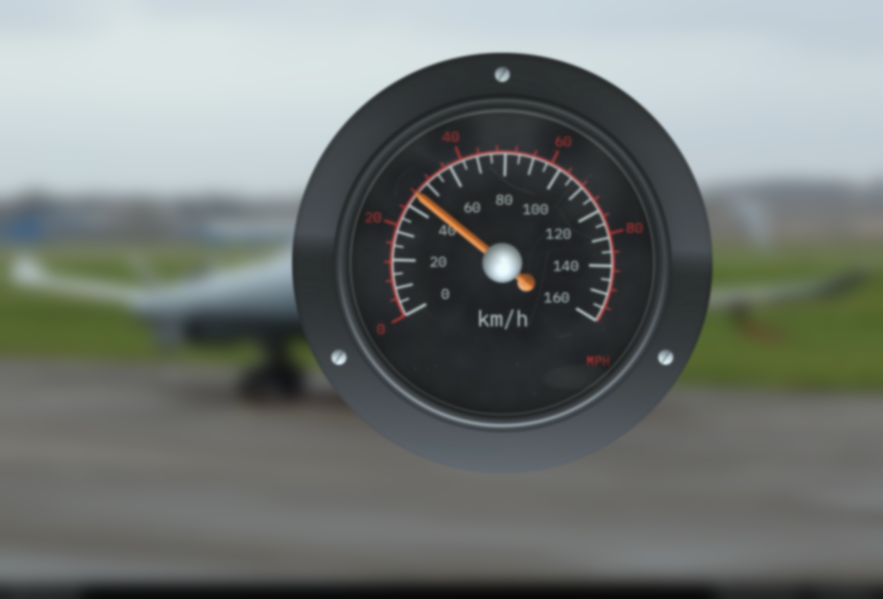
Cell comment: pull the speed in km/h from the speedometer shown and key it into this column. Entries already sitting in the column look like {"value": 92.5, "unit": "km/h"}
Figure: {"value": 45, "unit": "km/h"}
